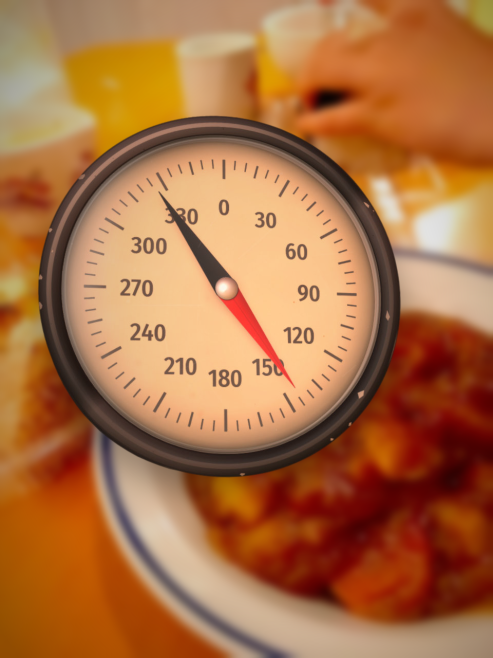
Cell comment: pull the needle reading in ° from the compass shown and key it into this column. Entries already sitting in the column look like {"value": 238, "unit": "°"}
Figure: {"value": 145, "unit": "°"}
